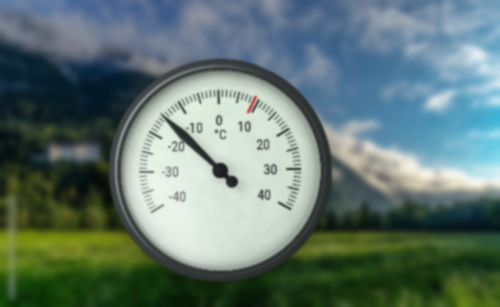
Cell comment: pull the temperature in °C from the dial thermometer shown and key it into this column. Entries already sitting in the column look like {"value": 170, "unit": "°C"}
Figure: {"value": -15, "unit": "°C"}
